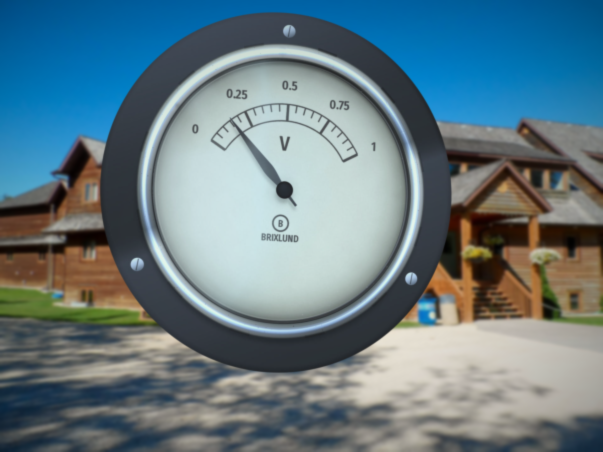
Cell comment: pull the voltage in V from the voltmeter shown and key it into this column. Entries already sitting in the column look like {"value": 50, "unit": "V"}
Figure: {"value": 0.15, "unit": "V"}
